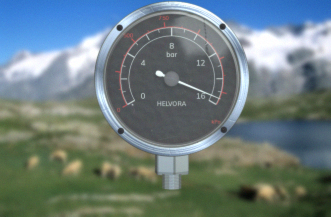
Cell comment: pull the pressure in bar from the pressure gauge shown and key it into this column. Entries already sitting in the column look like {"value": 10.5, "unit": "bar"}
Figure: {"value": 15.5, "unit": "bar"}
